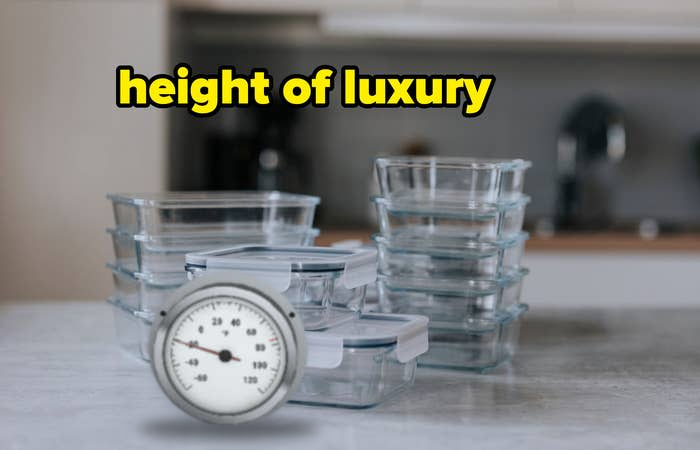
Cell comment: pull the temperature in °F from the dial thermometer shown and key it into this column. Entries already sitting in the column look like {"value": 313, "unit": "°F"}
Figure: {"value": -20, "unit": "°F"}
